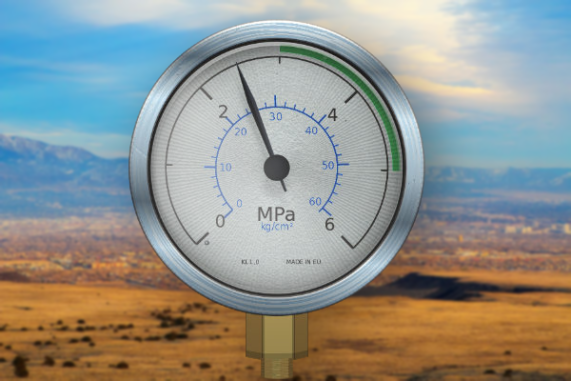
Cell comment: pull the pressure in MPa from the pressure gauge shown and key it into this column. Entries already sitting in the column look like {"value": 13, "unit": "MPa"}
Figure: {"value": 2.5, "unit": "MPa"}
